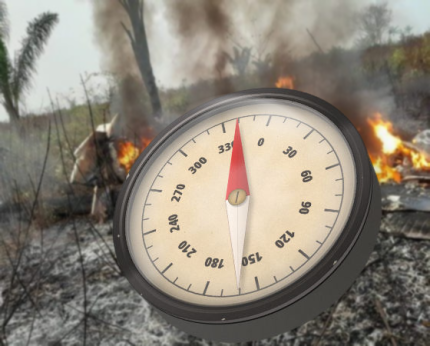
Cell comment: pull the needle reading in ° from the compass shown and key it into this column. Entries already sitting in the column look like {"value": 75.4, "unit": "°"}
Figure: {"value": 340, "unit": "°"}
